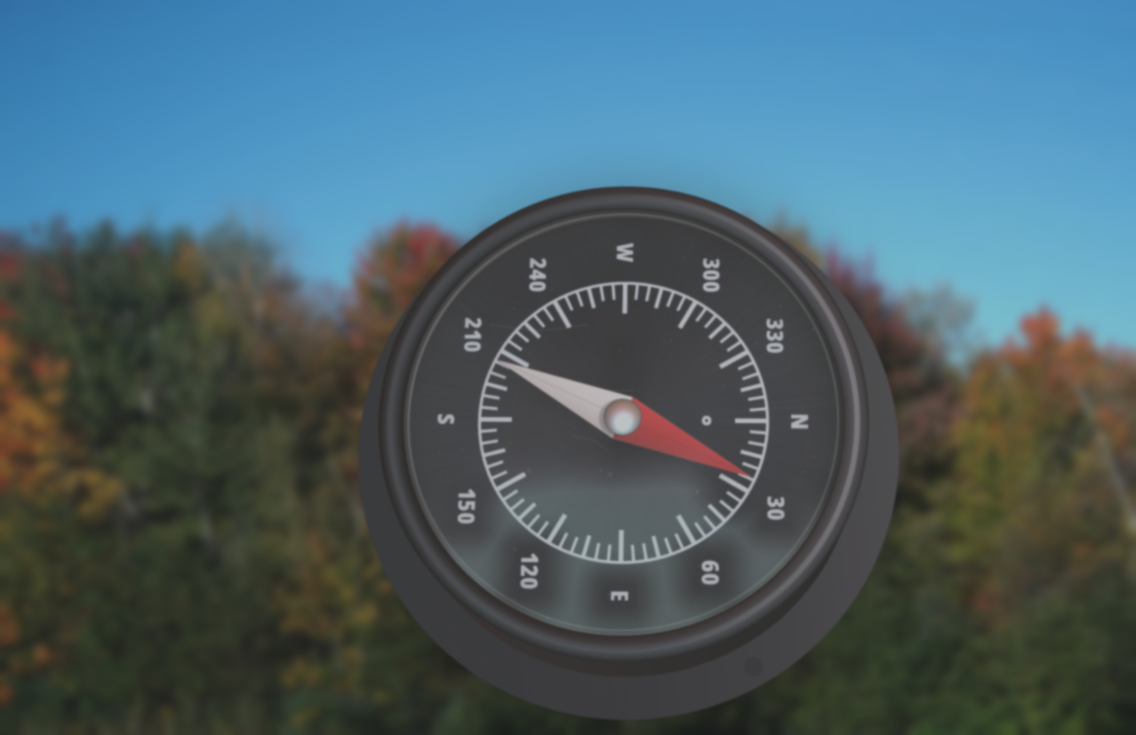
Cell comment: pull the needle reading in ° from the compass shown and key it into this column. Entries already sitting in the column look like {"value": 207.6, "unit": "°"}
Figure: {"value": 25, "unit": "°"}
